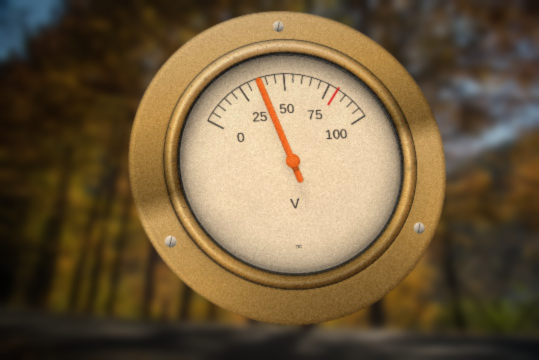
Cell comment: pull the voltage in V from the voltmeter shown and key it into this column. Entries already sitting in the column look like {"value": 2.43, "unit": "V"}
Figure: {"value": 35, "unit": "V"}
